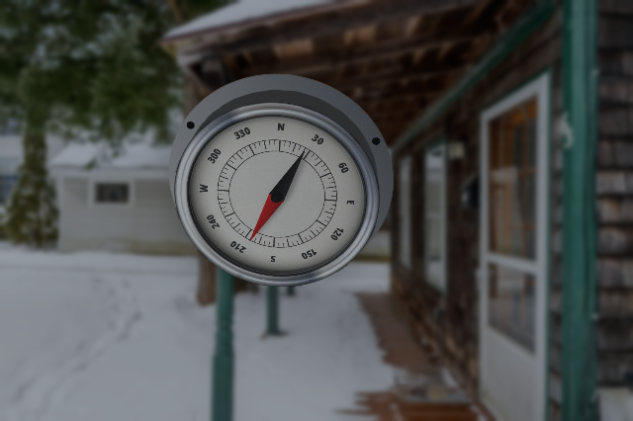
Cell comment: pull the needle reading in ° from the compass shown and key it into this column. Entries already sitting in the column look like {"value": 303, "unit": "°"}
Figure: {"value": 205, "unit": "°"}
